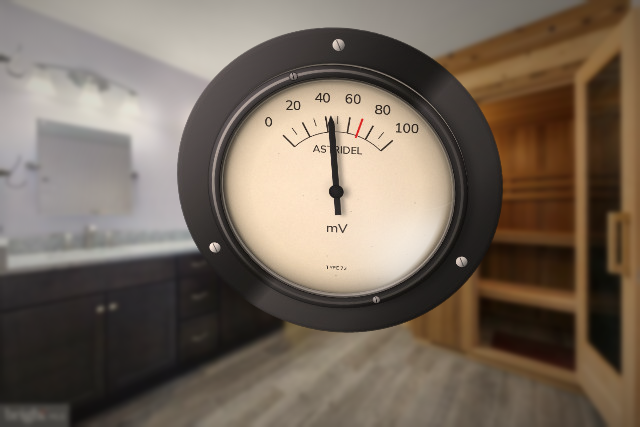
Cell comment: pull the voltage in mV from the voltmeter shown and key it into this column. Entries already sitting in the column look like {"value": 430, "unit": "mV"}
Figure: {"value": 45, "unit": "mV"}
